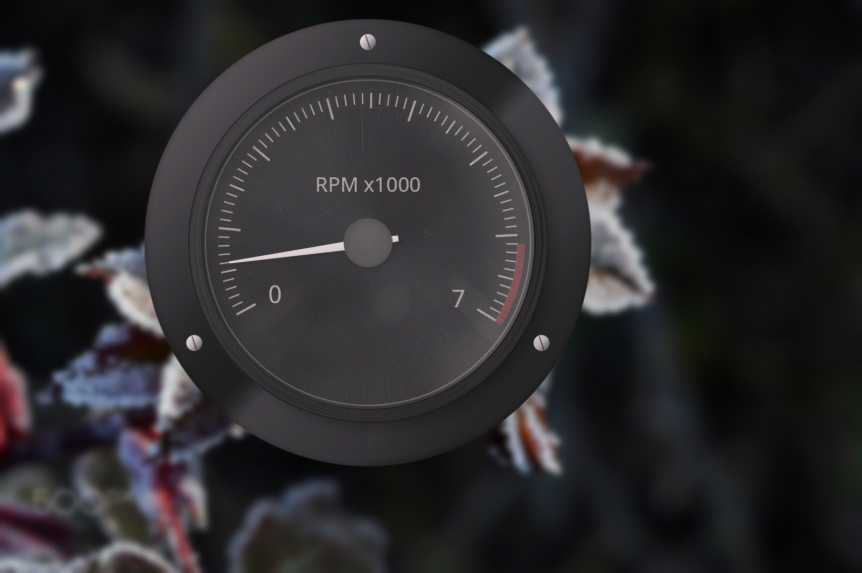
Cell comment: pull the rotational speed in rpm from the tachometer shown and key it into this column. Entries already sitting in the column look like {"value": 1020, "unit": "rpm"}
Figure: {"value": 600, "unit": "rpm"}
